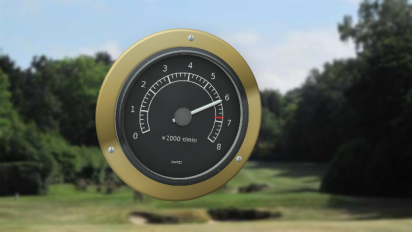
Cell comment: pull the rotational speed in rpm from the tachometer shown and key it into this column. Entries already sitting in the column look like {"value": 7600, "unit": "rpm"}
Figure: {"value": 6000, "unit": "rpm"}
